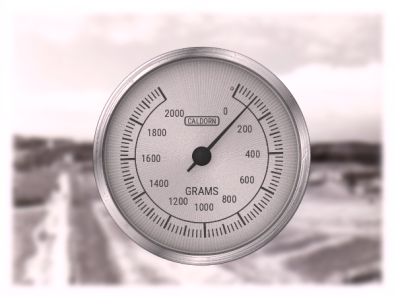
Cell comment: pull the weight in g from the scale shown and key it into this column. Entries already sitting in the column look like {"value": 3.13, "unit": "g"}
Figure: {"value": 100, "unit": "g"}
